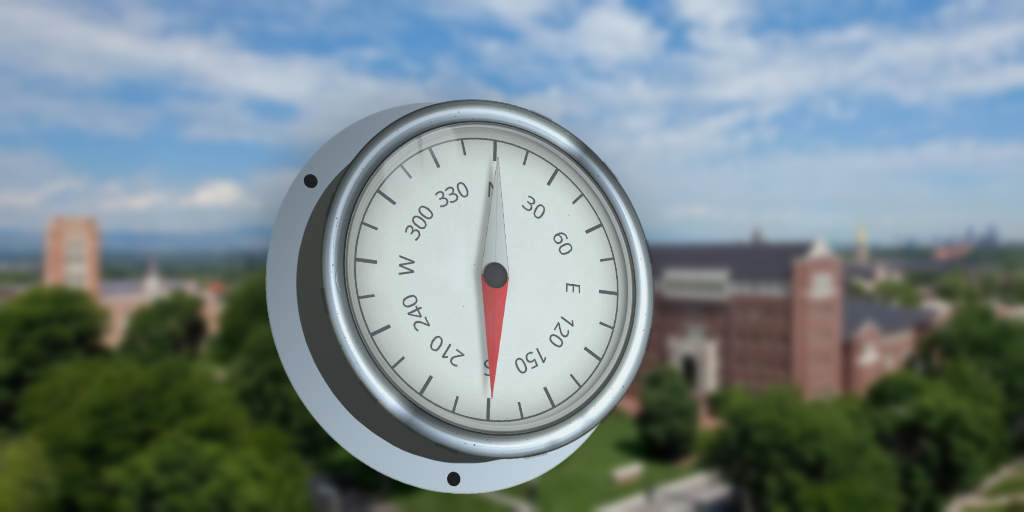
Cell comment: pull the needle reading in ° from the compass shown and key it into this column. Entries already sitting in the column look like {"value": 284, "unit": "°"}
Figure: {"value": 180, "unit": "°"}
